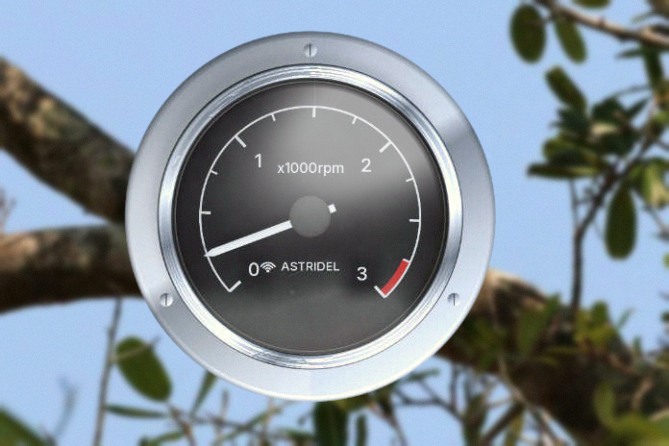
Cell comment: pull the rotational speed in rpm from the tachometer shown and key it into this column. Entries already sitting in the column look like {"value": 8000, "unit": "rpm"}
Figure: {"value": 250, "unit": "rpm"}
